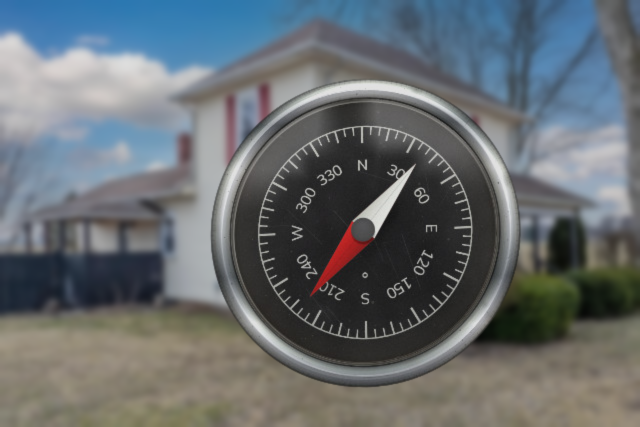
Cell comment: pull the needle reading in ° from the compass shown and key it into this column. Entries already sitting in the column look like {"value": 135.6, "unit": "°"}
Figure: {"value": 220, "unit": "°"}
